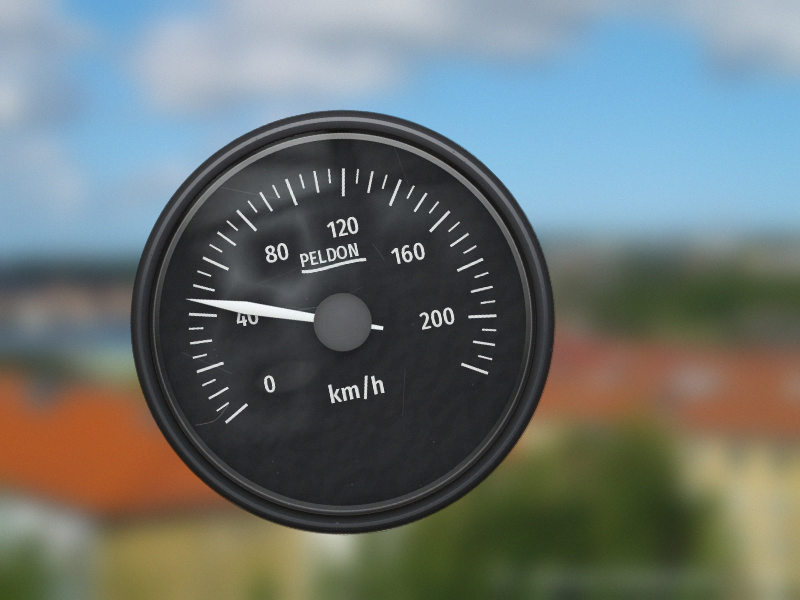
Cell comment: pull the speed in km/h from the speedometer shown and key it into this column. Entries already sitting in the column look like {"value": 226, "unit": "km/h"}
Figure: {"value": 45, "unit": "km/h"}
